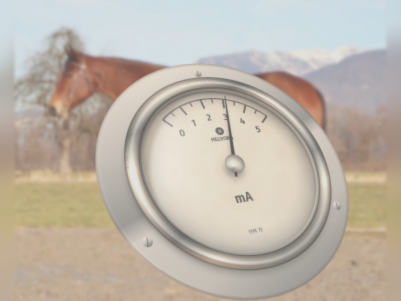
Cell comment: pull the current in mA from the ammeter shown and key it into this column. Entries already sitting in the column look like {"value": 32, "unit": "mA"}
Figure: {"value": 3, "unit": "mA"}
